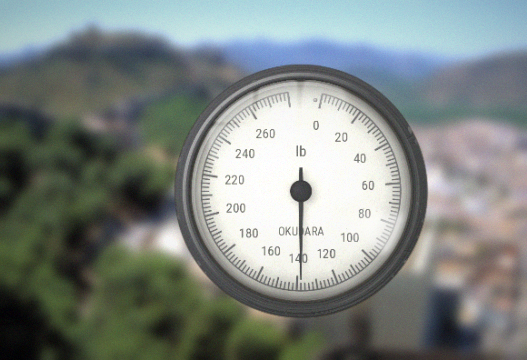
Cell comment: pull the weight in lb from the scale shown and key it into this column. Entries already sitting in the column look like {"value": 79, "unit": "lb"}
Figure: {"value": 138, "unit": "lb"}
